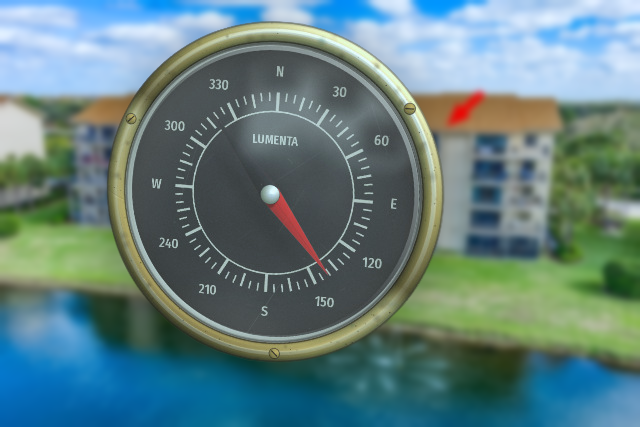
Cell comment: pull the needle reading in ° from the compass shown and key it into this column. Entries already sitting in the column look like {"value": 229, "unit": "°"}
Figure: {"value": 140, "unit": "°"}
